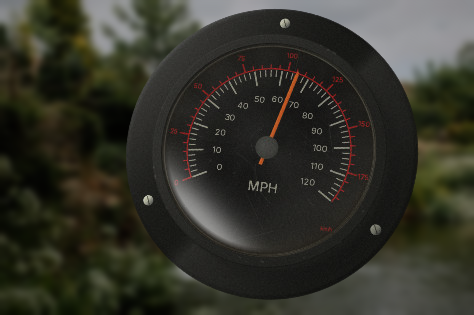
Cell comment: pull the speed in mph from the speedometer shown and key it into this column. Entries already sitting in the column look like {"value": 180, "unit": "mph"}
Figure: {"value": 66, "unit": "mph"}
